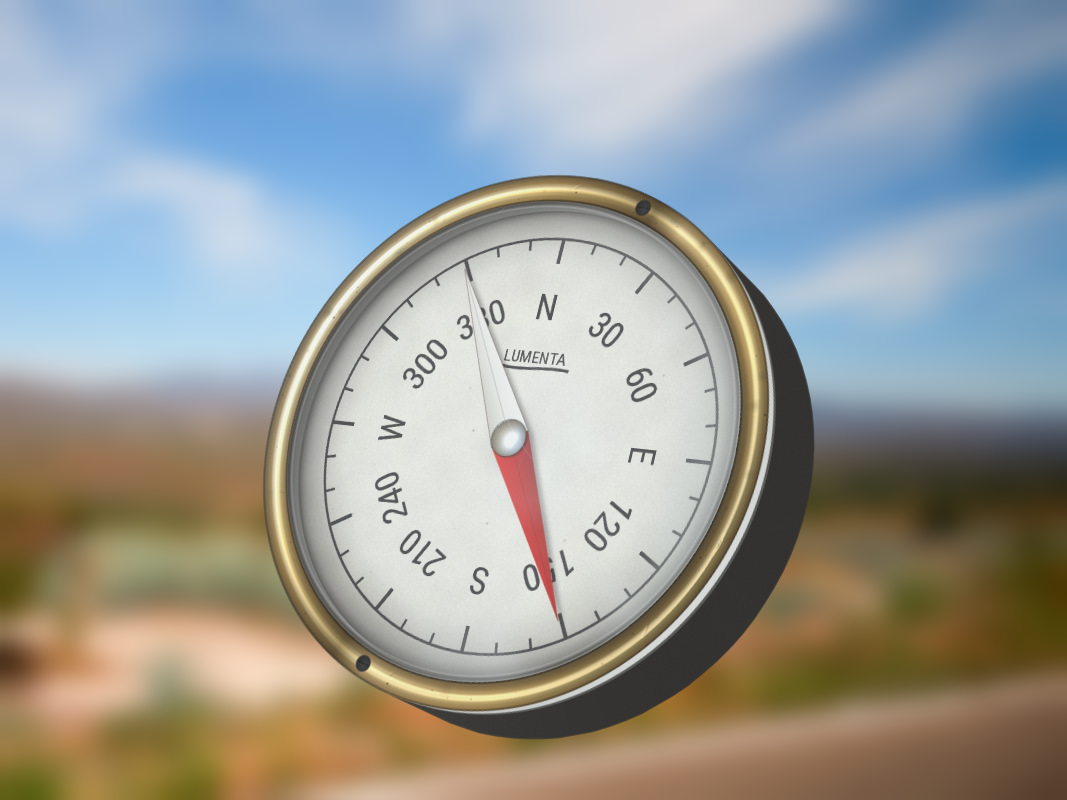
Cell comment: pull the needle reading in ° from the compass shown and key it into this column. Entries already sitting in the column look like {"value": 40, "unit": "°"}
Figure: {"value": 150, "unit": "°"}
